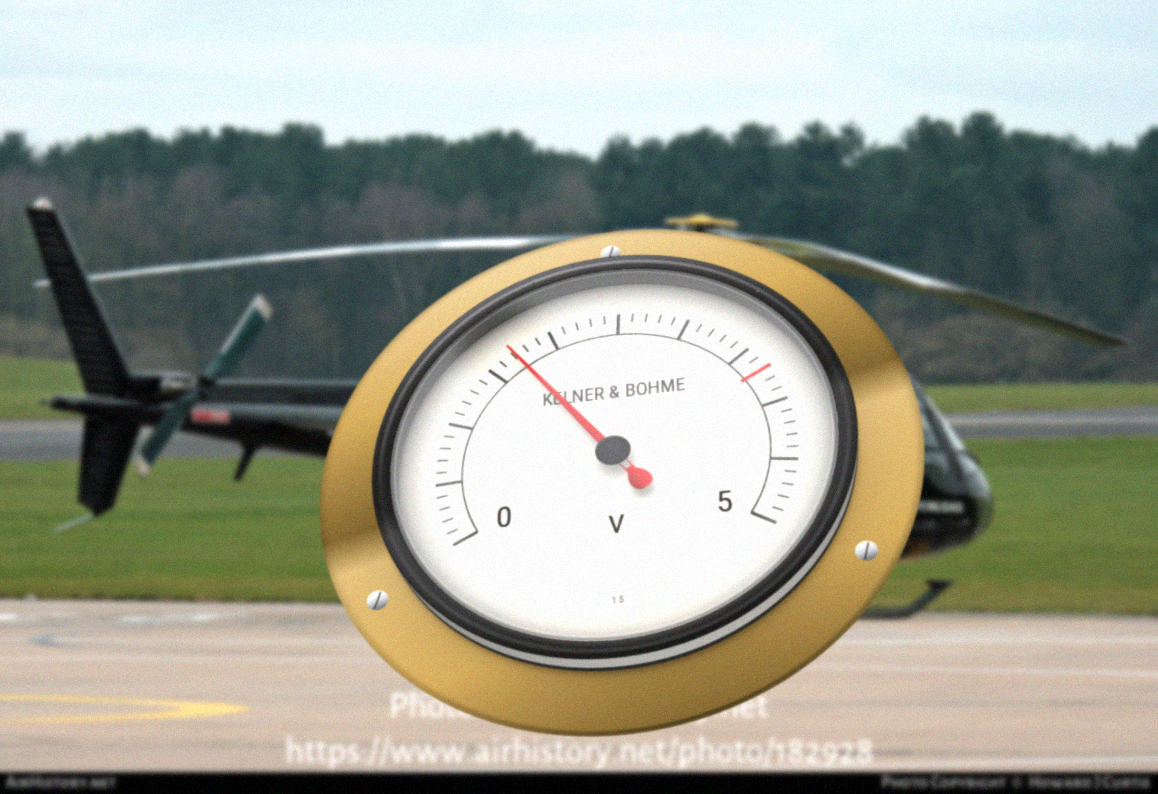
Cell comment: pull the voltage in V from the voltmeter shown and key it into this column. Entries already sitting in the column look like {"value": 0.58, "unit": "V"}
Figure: {"value": 1.7, "unit": "V"}
